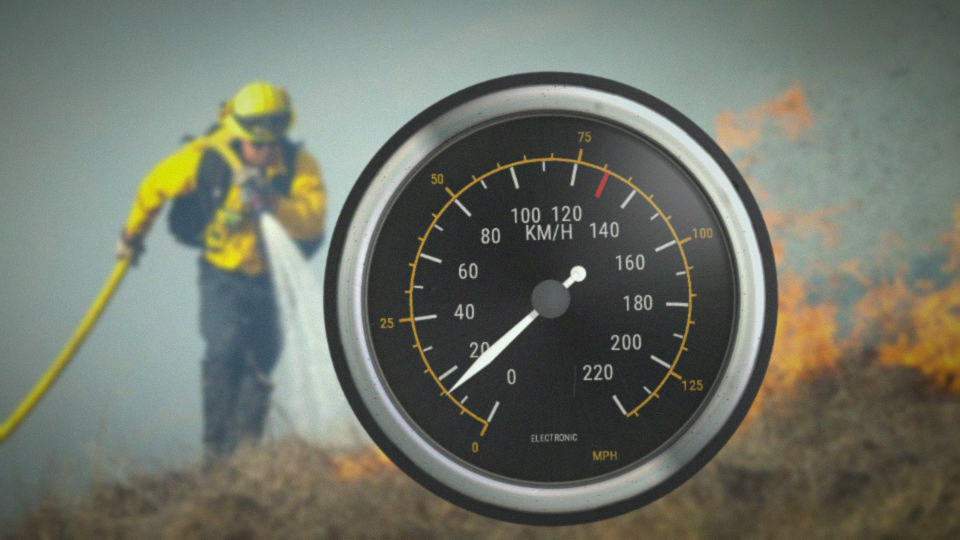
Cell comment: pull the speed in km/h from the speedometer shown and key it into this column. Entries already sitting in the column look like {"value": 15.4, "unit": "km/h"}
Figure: {"value": 15, "unit": "km/h"}
